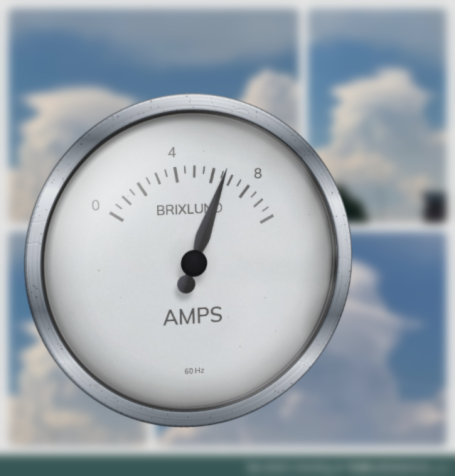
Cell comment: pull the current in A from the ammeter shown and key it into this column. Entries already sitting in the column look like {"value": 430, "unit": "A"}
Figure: {"value": 6.5, "unit": "A"}
